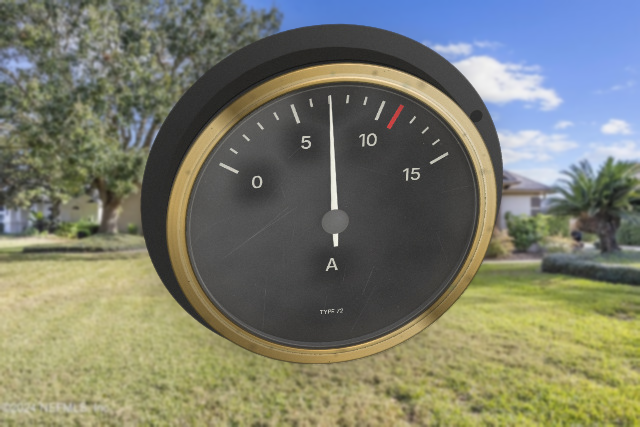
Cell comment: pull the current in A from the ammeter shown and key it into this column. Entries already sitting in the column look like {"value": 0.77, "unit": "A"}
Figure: {"value": 7, "unit": "A"}
